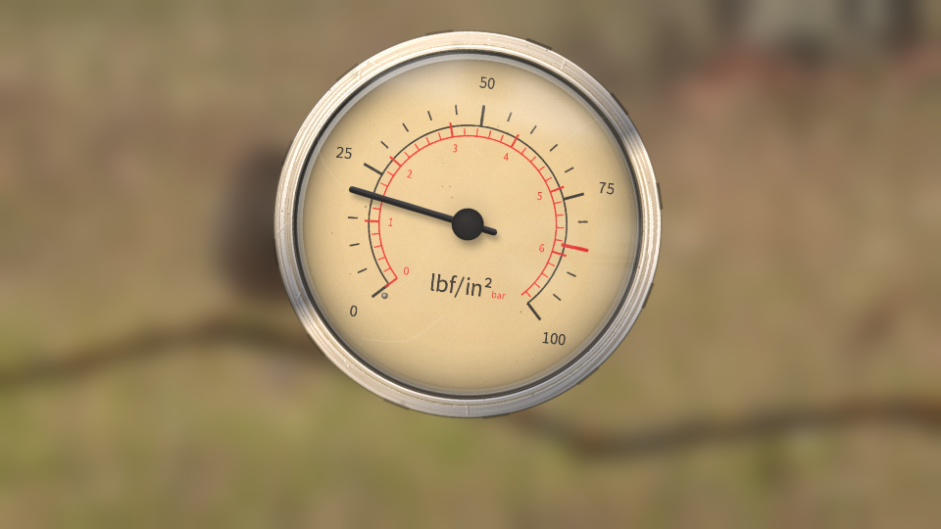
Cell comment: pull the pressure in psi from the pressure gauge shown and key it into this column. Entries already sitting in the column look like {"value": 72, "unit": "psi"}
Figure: {"value": 20, "unit": "psi"}
